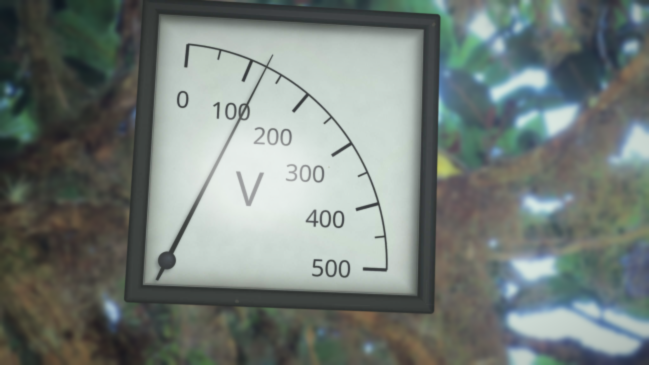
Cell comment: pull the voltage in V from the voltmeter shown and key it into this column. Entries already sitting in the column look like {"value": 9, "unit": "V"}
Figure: {"value": 125, "unit": "V"}
